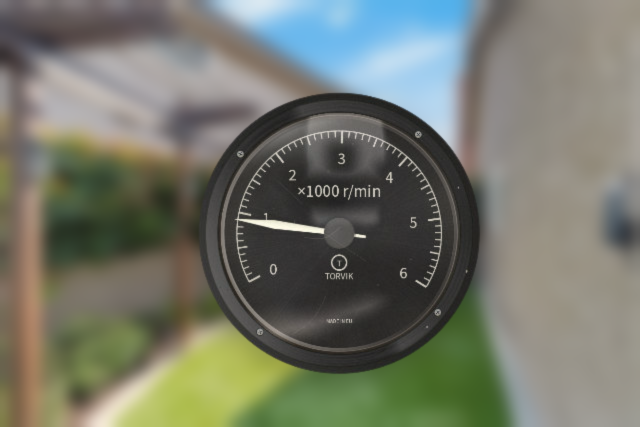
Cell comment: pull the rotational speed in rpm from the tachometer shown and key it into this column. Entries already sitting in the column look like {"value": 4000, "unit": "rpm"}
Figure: {"value": 900, "unit": "rpm"}
